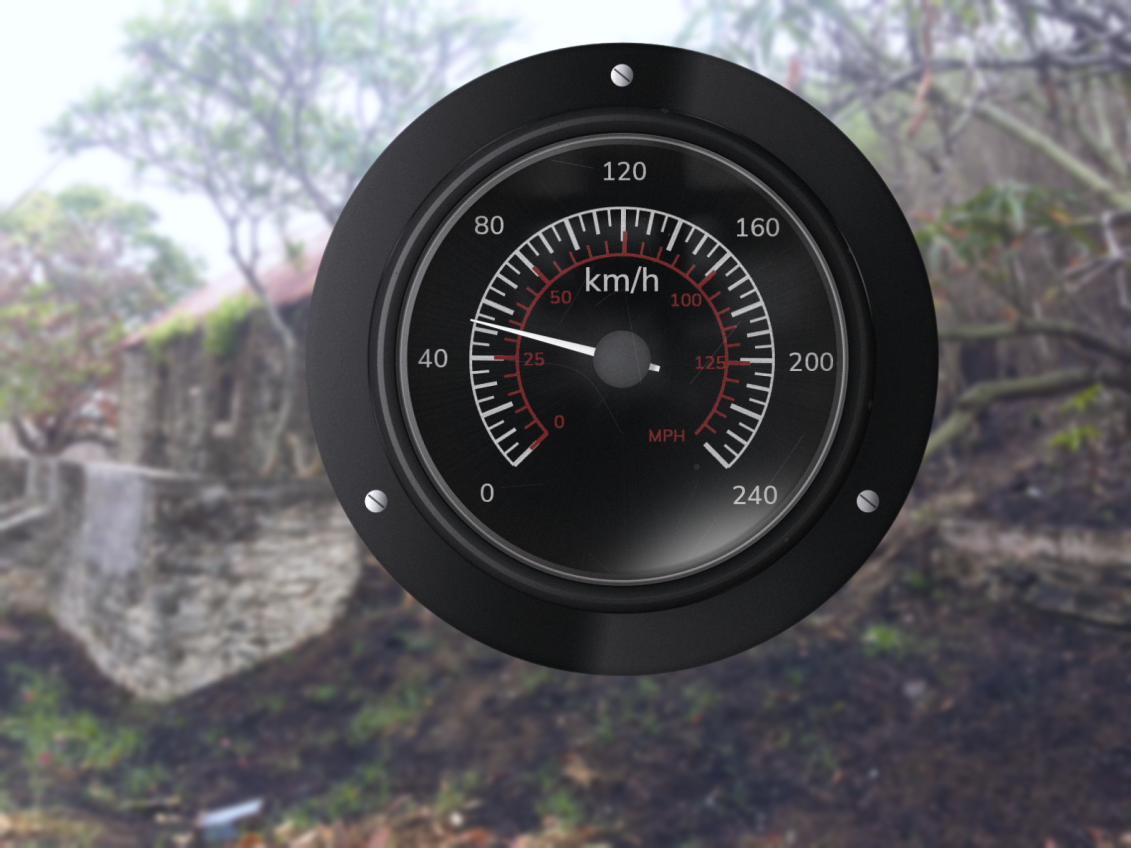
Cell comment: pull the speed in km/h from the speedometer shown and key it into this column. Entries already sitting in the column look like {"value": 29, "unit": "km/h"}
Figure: {"value": 52.5, "unit": "km/h"}
